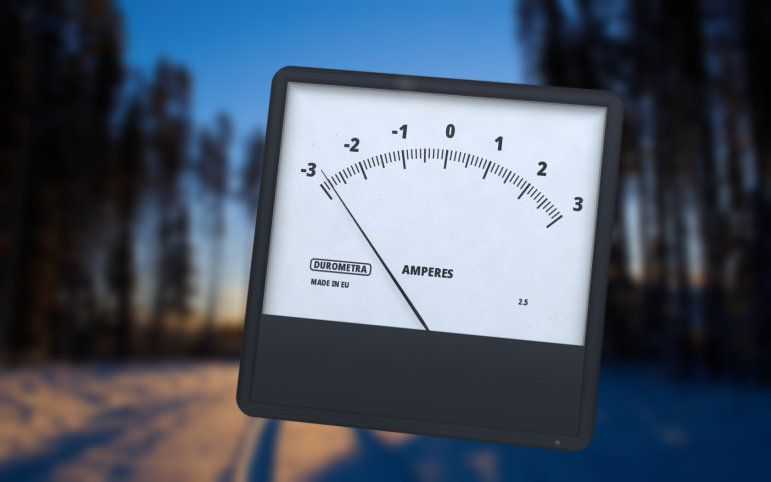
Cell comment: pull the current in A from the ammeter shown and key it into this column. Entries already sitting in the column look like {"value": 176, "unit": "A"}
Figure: {"value": -2.8, "unit": "A"}
